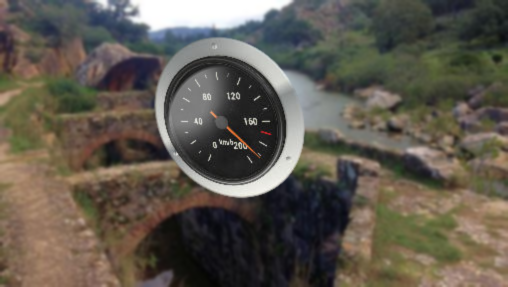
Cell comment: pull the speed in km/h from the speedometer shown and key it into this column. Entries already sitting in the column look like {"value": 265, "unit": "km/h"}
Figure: {"value": 190, "unit": "km/h"}
